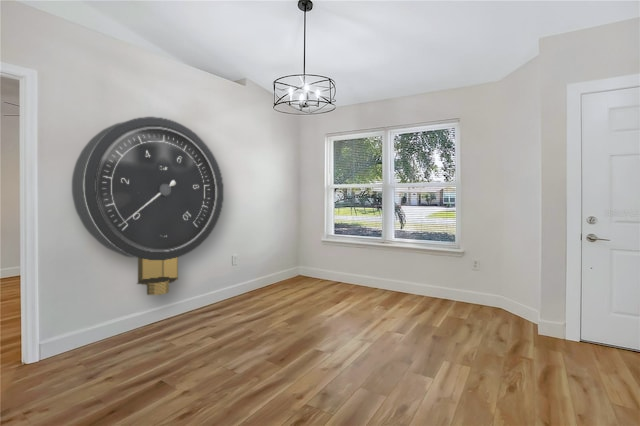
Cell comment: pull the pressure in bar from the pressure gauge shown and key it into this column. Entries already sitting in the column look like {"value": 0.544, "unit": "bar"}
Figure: {"value": 0.2, "unit": "bar"}
